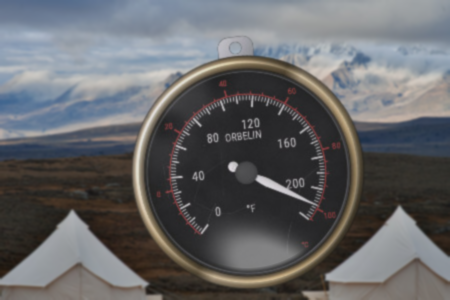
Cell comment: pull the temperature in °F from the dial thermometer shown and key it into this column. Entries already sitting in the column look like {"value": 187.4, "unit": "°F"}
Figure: {"value": 210, "unit": "°F"}
